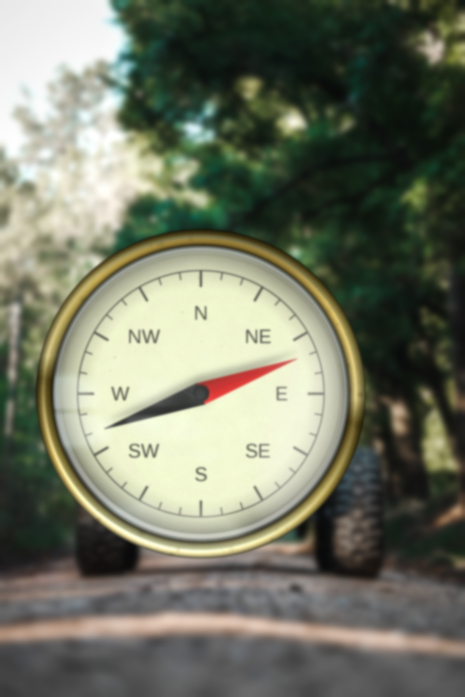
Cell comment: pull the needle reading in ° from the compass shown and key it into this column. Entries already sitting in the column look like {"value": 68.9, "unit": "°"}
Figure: {"value": 70, "unit": "°"}
